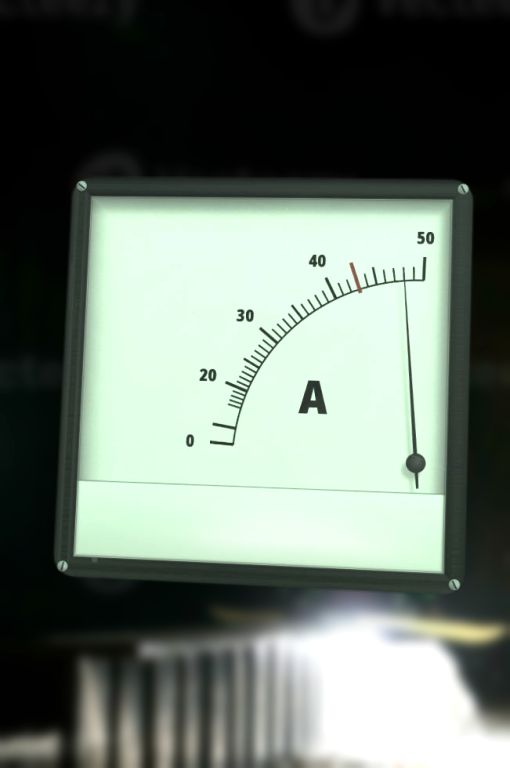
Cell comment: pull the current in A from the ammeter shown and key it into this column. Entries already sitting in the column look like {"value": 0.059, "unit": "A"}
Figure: {"value": 48, "unit": "A"}
